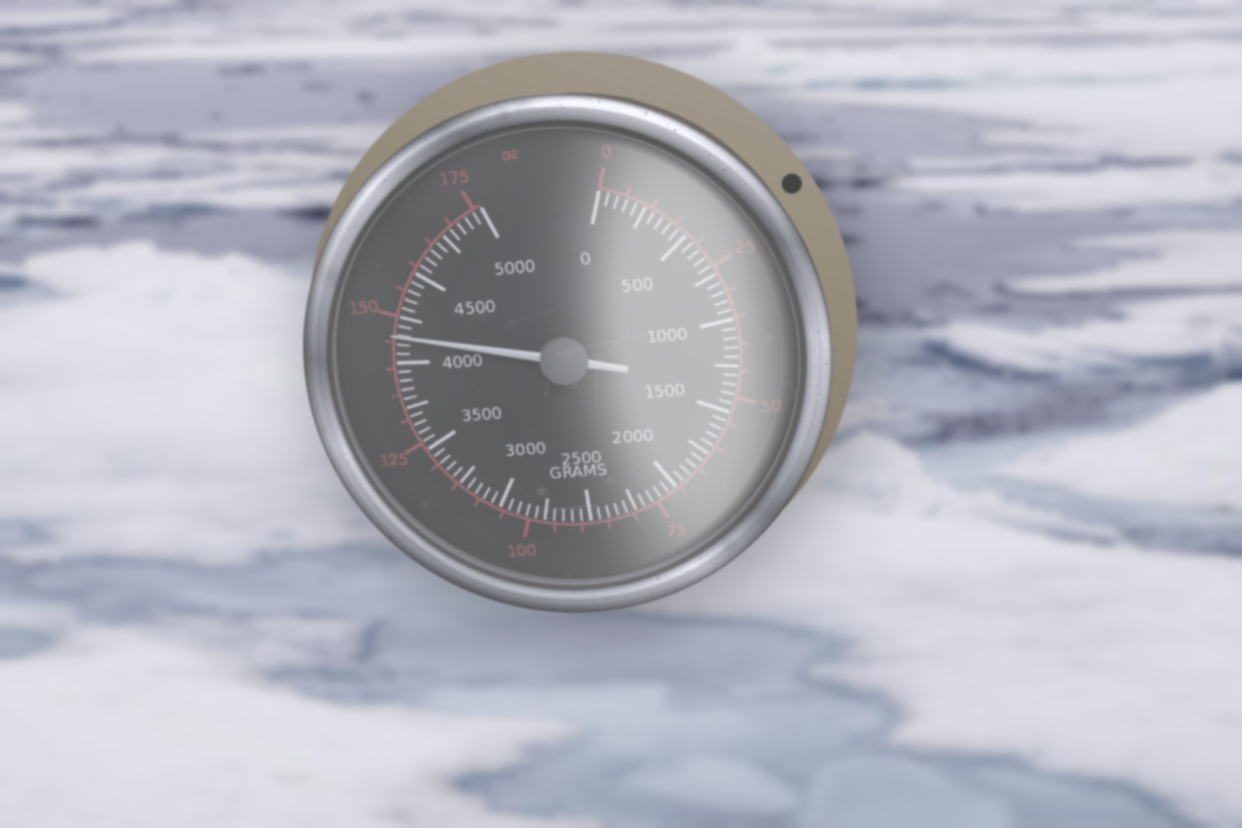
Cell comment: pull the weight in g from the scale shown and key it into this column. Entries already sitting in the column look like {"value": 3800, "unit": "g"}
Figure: {"value": 4150, "unit": "g"}
